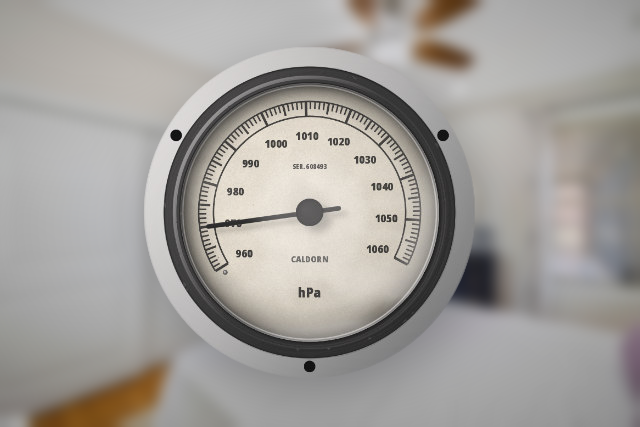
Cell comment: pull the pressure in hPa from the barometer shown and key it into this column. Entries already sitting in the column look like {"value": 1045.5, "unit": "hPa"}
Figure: {"value": 970, "unit": "hPa"}
